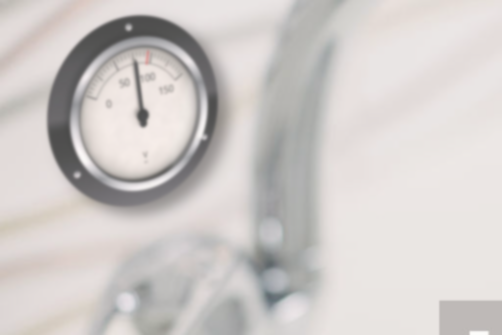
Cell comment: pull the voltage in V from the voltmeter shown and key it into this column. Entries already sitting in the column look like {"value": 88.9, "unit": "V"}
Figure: {"value": 75, "unit": "V"}
